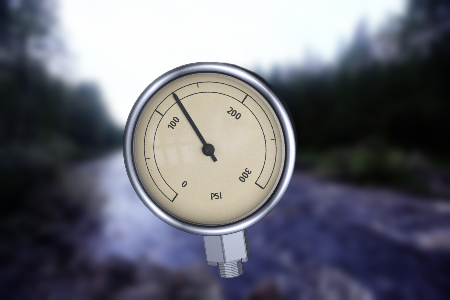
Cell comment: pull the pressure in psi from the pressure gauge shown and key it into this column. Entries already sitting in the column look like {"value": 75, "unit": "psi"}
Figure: {"value": 125, "unit": "psi"}
